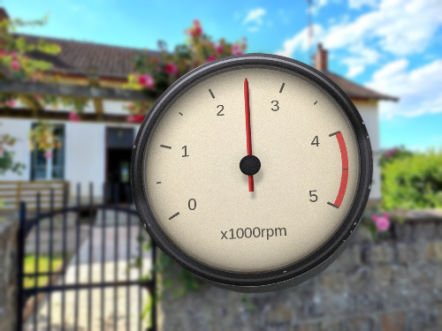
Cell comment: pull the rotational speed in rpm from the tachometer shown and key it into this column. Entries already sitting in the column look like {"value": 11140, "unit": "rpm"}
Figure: {"value": 2500, "unit": "rpm"}
